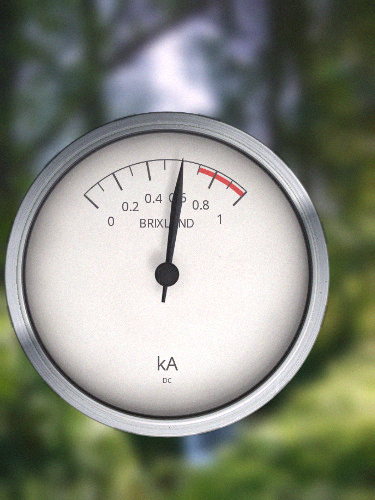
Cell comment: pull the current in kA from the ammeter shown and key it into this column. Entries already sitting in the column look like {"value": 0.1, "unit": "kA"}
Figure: {"value": 0.6, "unit": "kA"}
